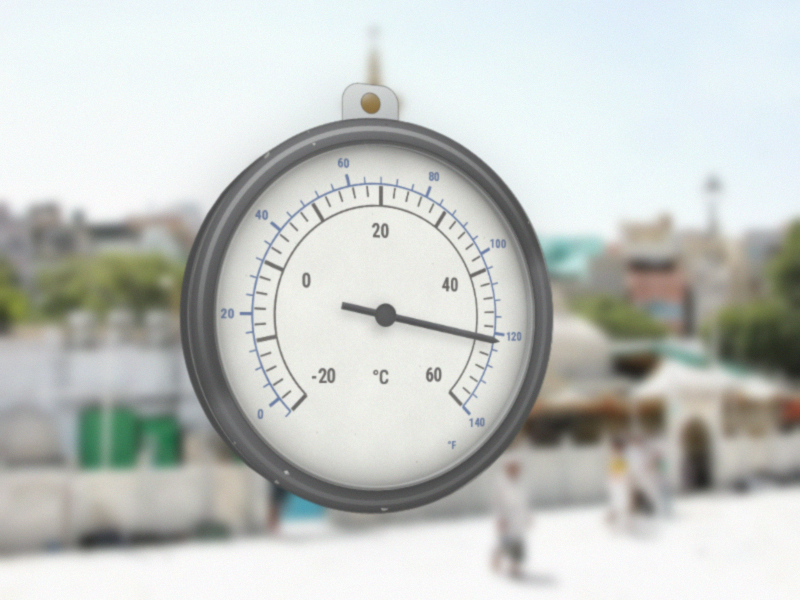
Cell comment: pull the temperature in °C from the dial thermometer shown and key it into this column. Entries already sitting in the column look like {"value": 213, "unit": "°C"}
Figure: {"value": 50, "unit": "°C"}
